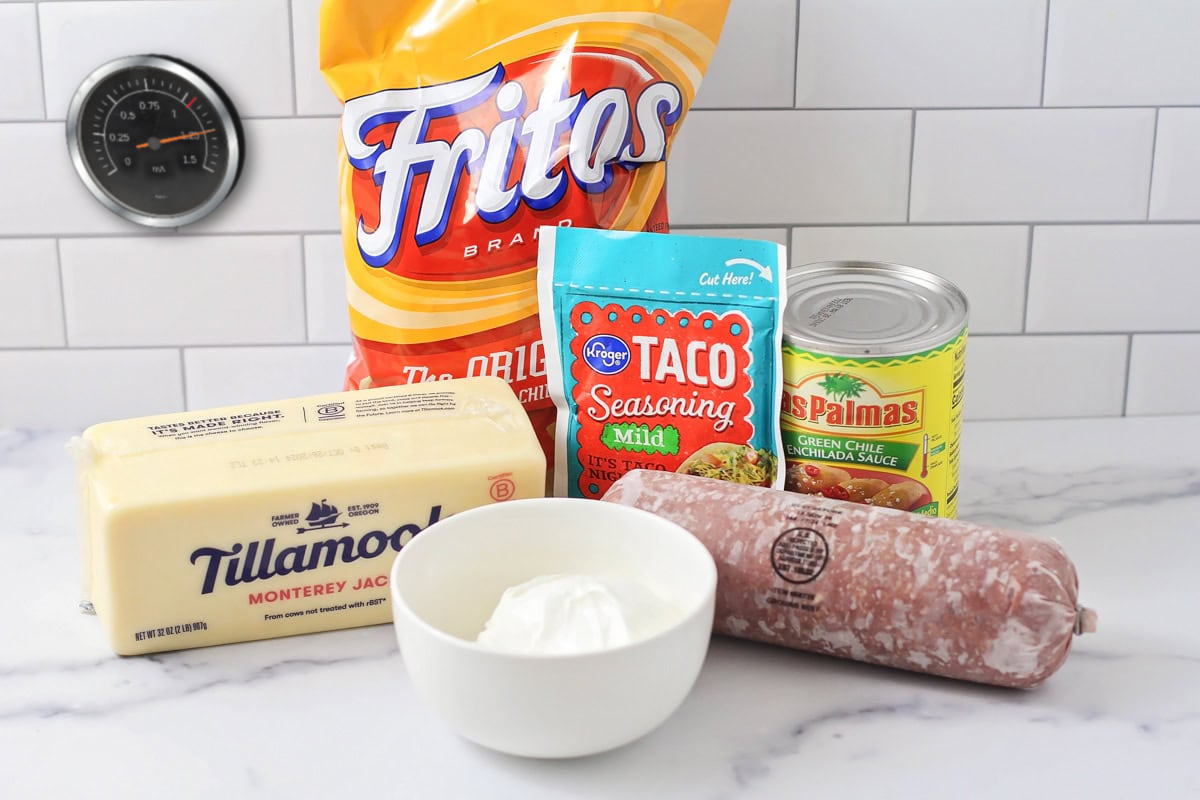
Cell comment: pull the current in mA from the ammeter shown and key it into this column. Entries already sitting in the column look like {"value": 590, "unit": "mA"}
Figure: {"value": 1.25, "unit": "mA"}
